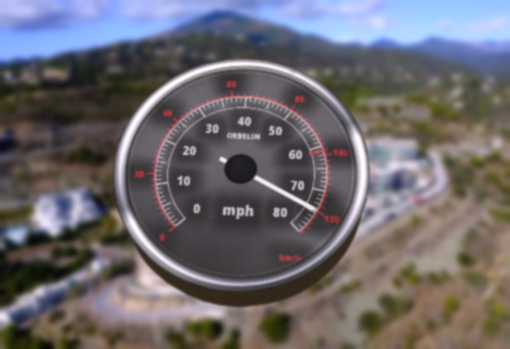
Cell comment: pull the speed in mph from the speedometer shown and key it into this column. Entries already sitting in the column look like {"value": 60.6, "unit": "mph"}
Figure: {"value": 75, "unit": "mph"}
